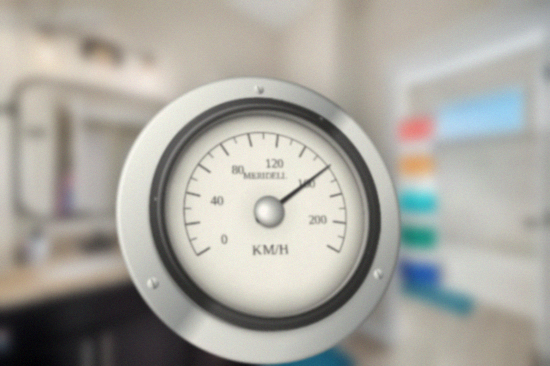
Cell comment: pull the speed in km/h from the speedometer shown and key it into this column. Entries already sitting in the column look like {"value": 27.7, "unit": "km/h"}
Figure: {"value": 160, "unit": "km/h"}
